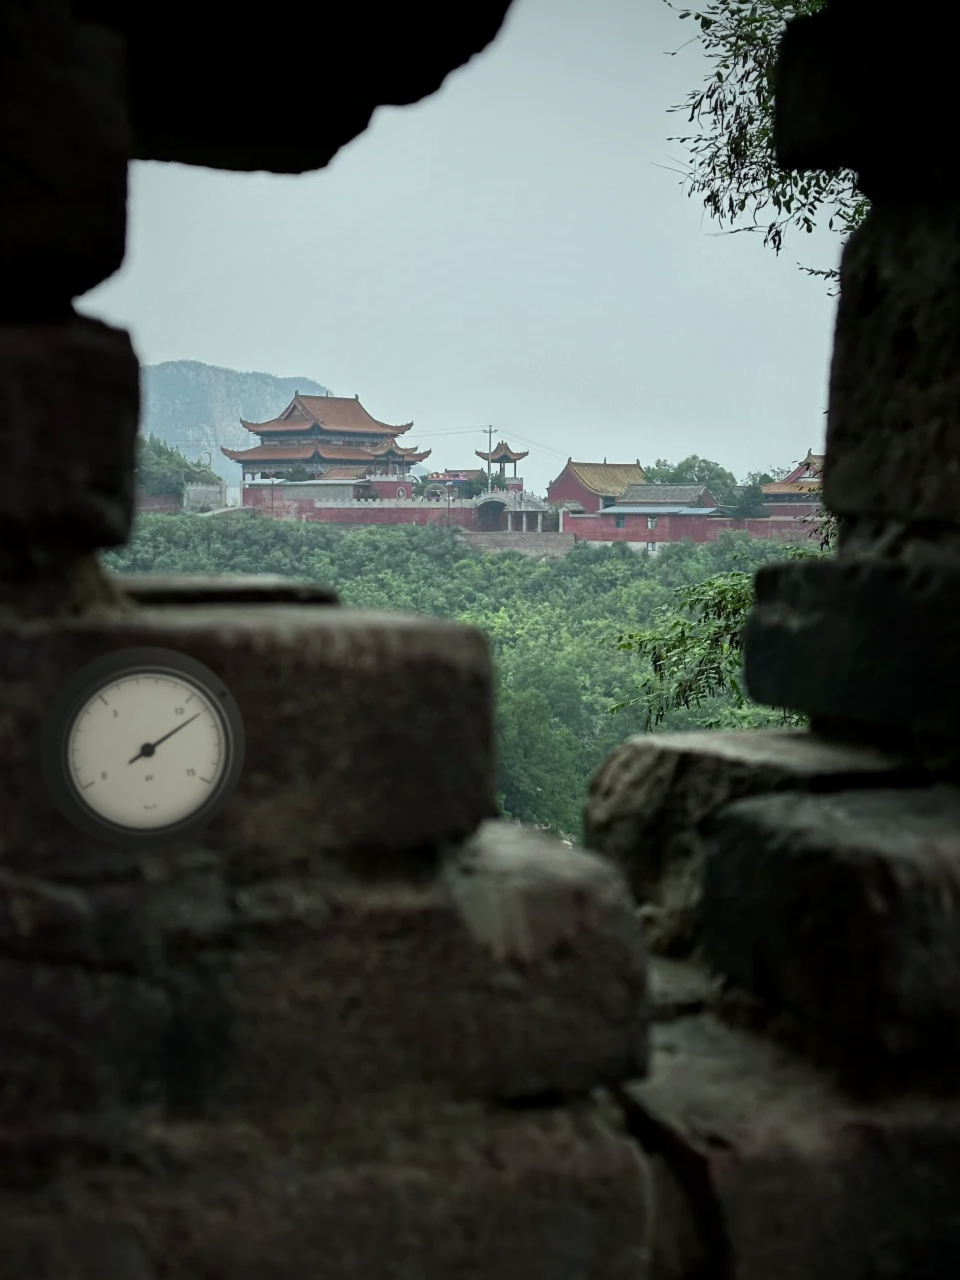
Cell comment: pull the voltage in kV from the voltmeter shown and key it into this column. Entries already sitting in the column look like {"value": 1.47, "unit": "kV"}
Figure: {"value": 11, "unit": "kV"}
